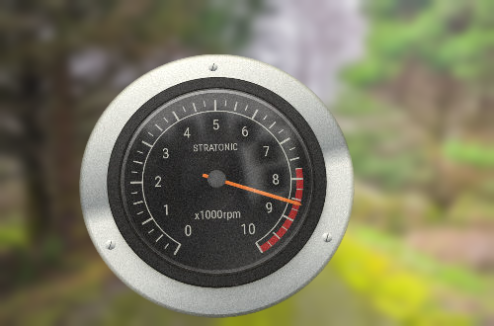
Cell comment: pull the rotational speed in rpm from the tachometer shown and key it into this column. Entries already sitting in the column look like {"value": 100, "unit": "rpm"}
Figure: {"value": 8625, "unit": "rpm"}
